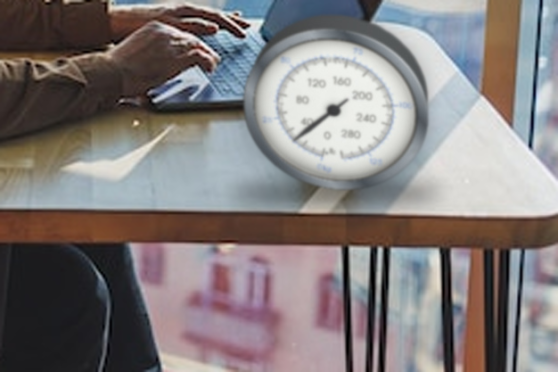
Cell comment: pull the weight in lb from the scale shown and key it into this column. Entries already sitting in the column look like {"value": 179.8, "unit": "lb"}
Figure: {"value": 30, "unit": "lb"}
